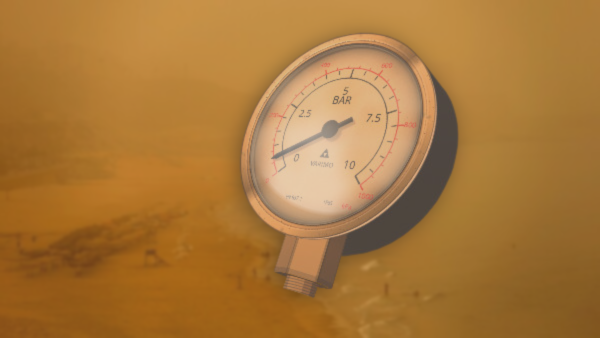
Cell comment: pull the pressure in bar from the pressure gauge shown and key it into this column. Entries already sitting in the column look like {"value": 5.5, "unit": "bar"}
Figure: {"value": 0.5, "unit": "bar"}
